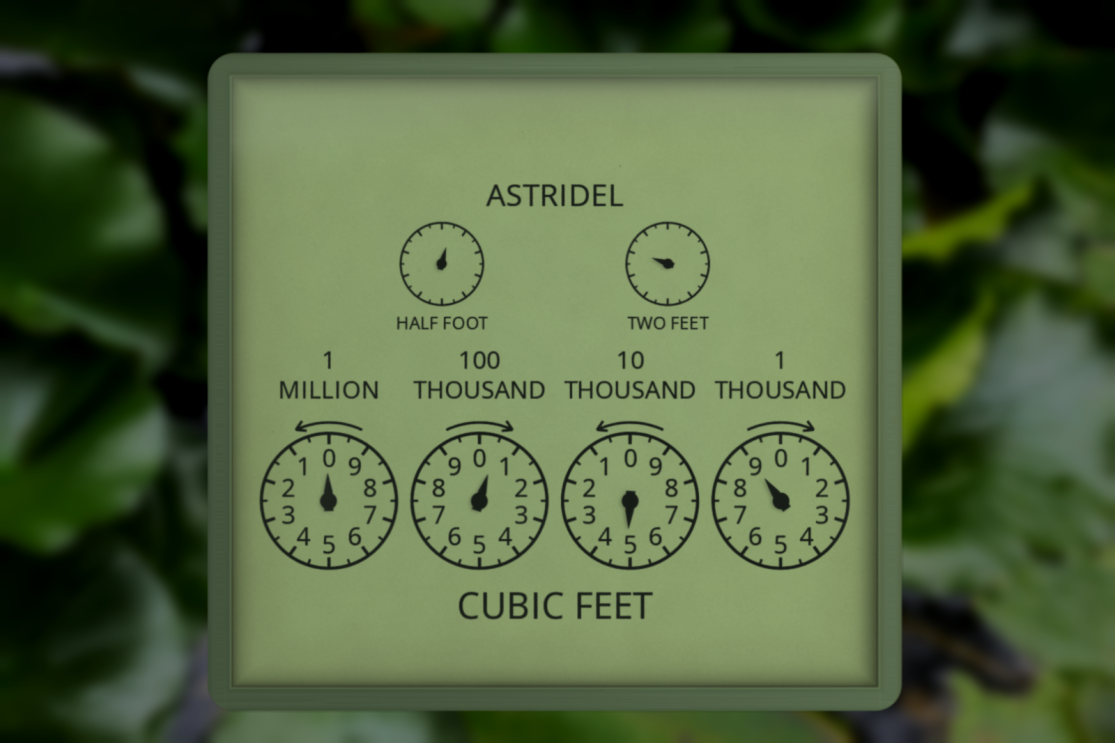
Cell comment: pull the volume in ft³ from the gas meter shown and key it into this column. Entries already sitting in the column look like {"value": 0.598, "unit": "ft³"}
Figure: {"value": 4900, "unit": "ft³"}
